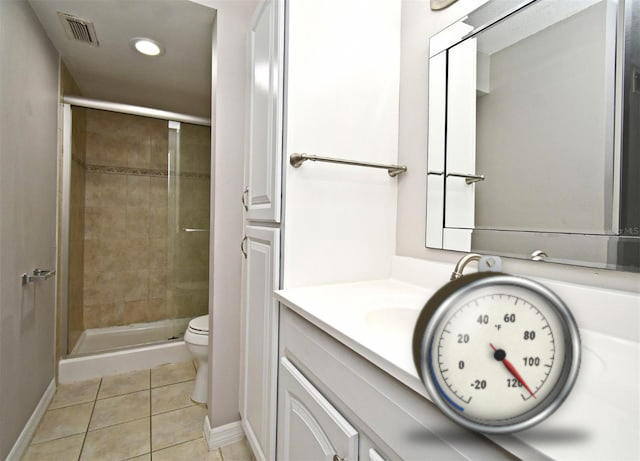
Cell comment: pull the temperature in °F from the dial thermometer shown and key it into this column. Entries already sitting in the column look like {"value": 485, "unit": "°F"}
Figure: {"value": 116, "unit": "°F"}
